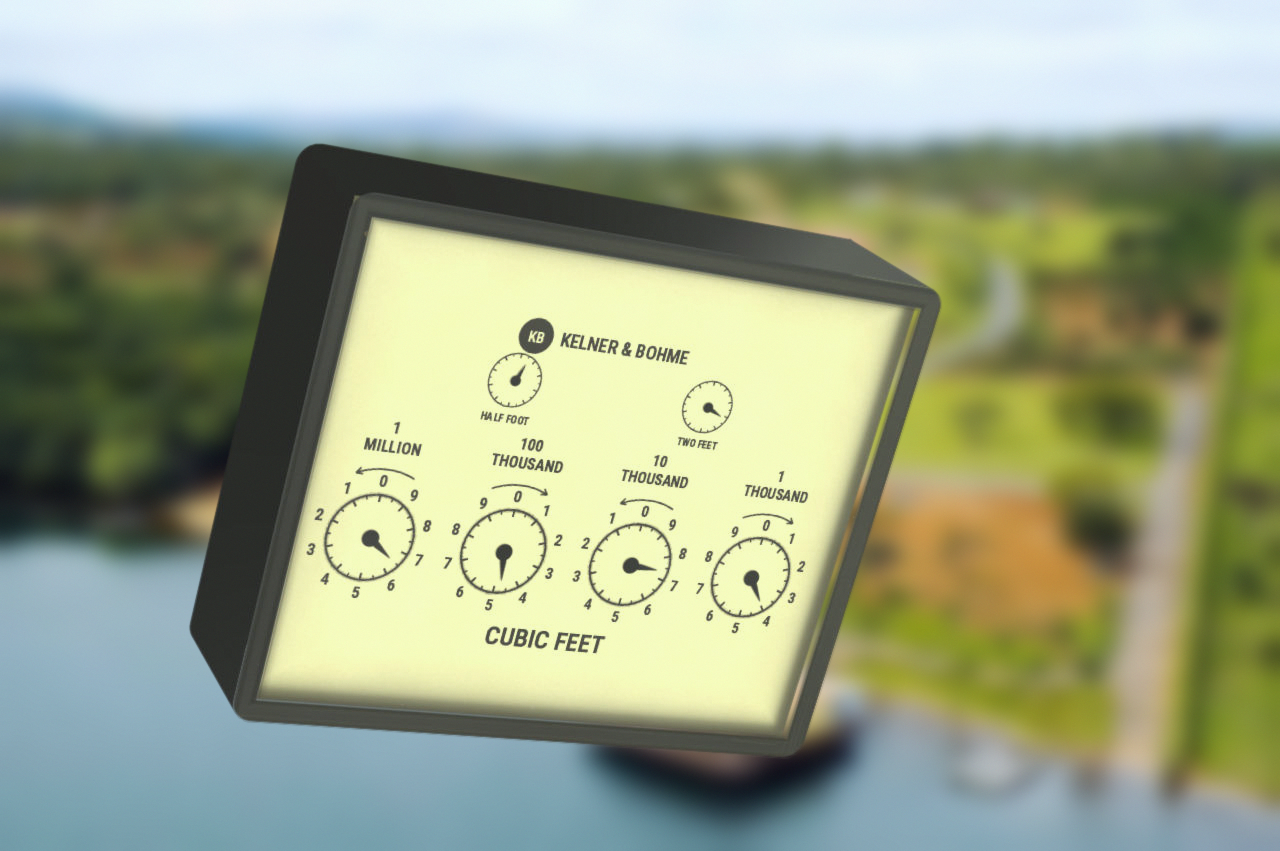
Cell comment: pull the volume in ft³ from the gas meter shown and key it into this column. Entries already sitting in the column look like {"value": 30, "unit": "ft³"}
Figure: {"value": 647400, "unit": "ft³"}
